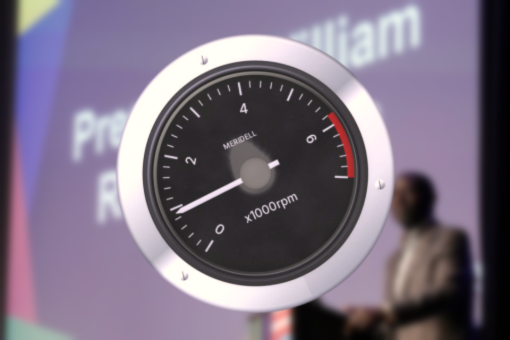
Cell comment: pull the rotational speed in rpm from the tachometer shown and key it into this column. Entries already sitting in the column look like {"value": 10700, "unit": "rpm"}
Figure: {"value": 900, "unit": "rpm"}
